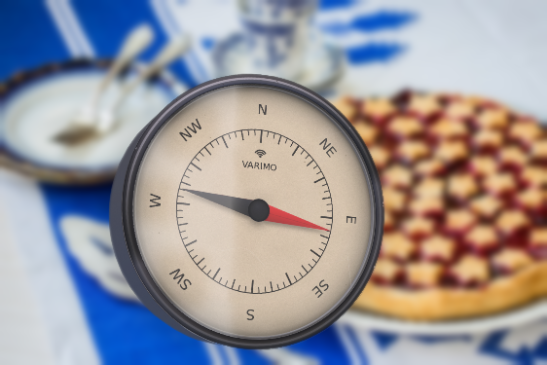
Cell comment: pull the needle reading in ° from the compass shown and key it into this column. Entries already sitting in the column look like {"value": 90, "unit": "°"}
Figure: {"value": 100, "unit": "°"}
